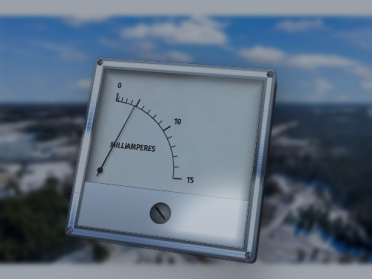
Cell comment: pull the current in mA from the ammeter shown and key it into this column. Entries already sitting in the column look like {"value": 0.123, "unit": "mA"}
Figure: {"value": 5, "unit": "mA"}
